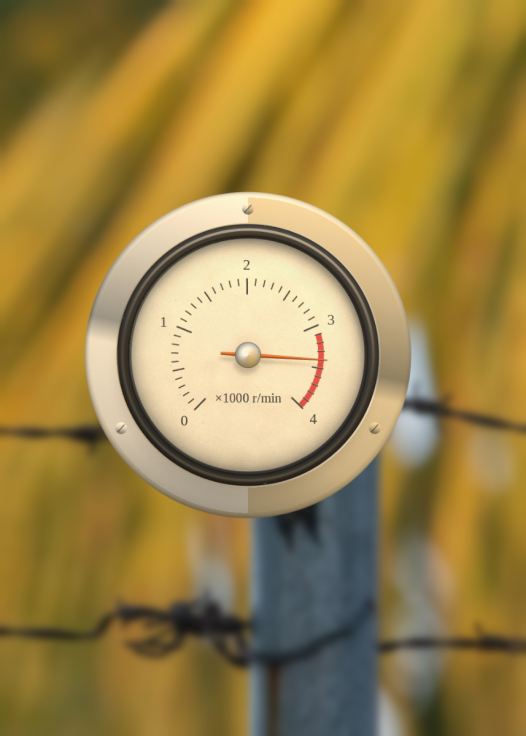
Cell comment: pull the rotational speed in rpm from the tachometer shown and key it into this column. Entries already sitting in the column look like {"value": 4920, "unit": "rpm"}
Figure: {"value": 3400, "unit": "rpm"}
